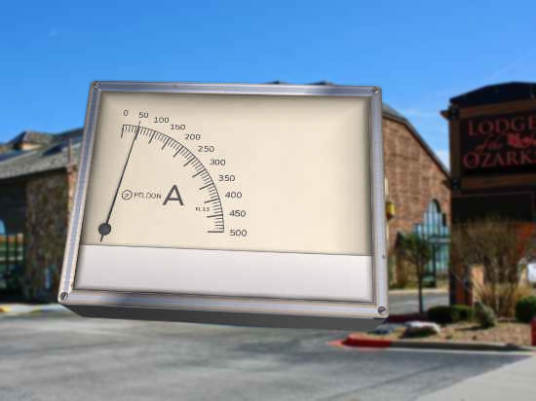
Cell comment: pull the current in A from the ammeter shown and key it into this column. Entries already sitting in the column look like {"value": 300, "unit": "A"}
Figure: {"value": 50, "unit": "A"}
